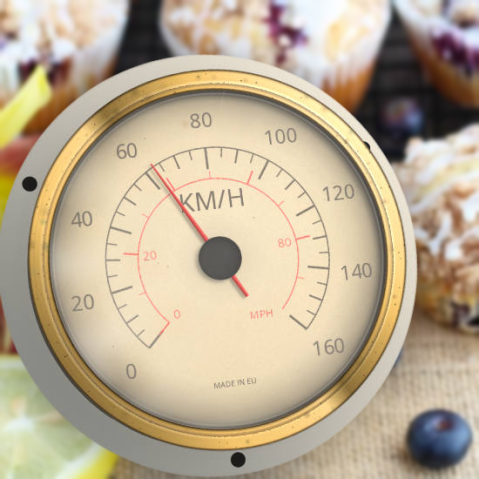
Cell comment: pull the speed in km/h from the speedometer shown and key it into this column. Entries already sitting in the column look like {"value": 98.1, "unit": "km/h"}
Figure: {"value": 62.5, "unit": "km/h"}
